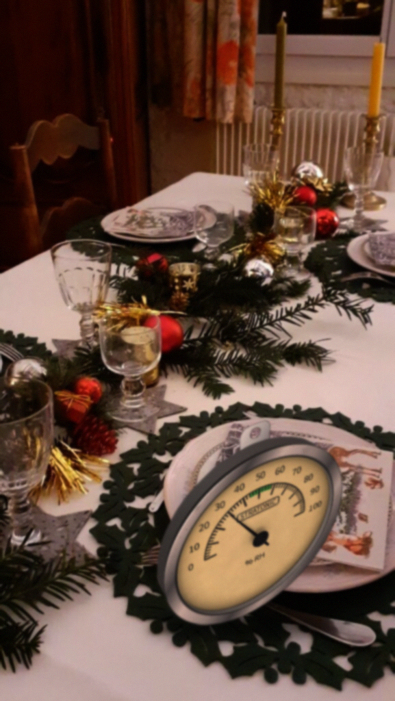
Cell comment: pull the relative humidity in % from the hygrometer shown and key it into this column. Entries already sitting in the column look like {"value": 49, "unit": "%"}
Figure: {"value": 30, "unit": "%"}
